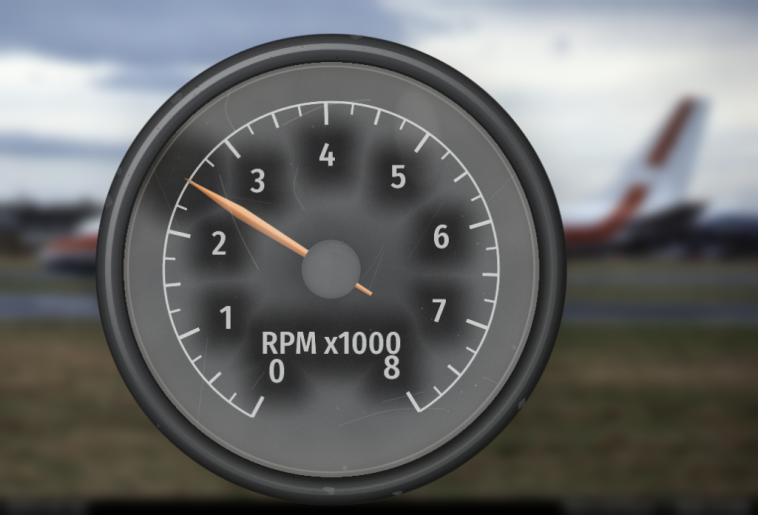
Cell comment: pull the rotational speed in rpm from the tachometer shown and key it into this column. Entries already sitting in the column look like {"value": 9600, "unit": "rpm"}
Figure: {"value": 2500, "unit": "rpm"}
